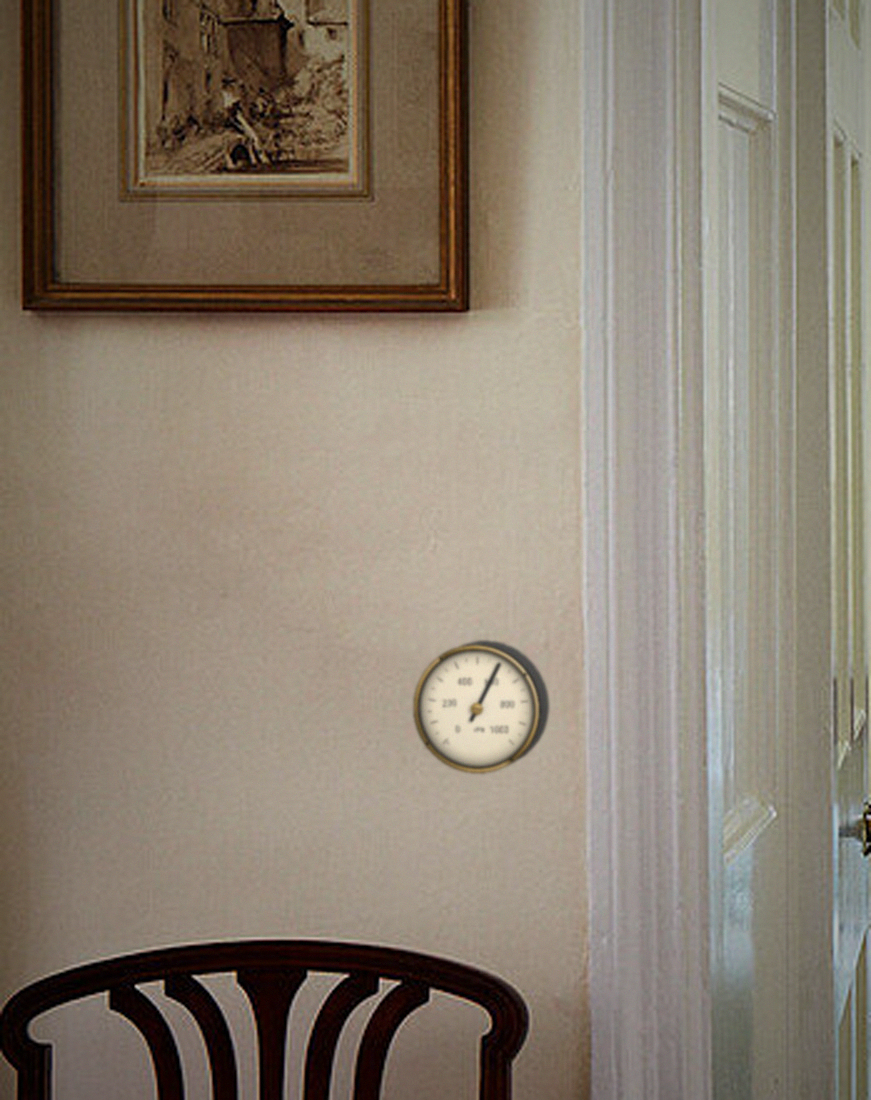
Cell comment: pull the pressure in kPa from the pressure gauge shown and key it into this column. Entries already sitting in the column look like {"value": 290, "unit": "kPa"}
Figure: {"value": 600, "unit": "kPa"}
